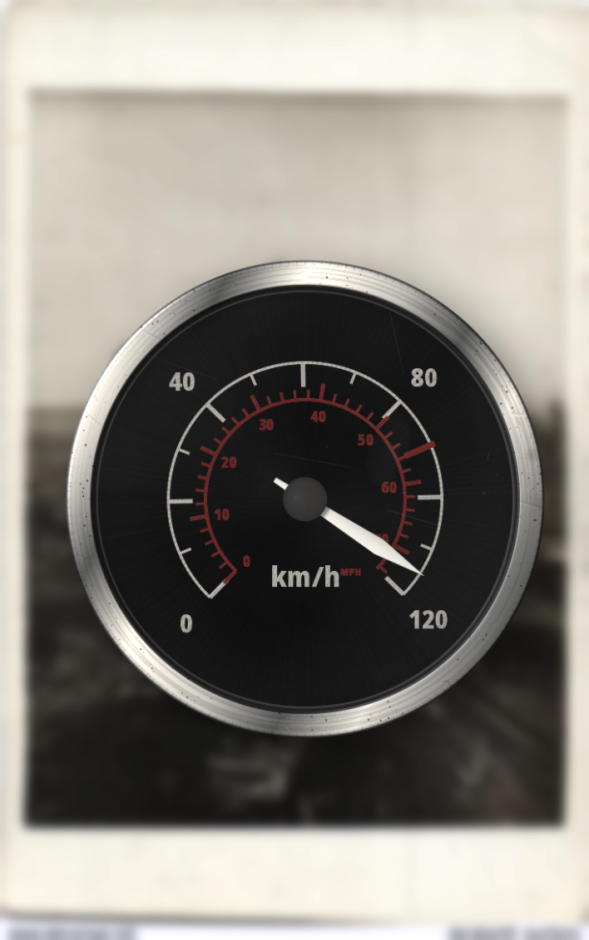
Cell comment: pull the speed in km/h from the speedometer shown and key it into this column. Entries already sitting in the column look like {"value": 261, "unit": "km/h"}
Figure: {"value": 115, "unit": "km/h"}
